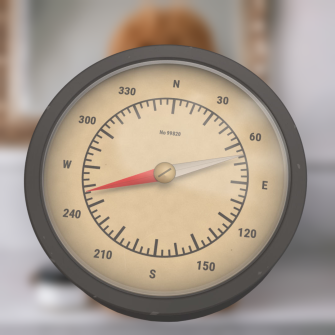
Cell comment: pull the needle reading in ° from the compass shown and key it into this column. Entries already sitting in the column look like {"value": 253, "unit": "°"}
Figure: {"value": 250, "unit": "°"}
